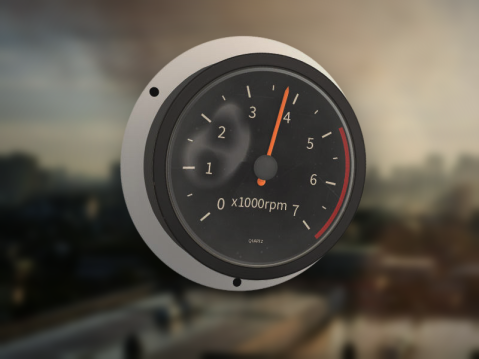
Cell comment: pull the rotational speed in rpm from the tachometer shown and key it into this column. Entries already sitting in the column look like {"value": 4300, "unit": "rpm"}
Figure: {"value": 3750, "unit": "rpm"}
